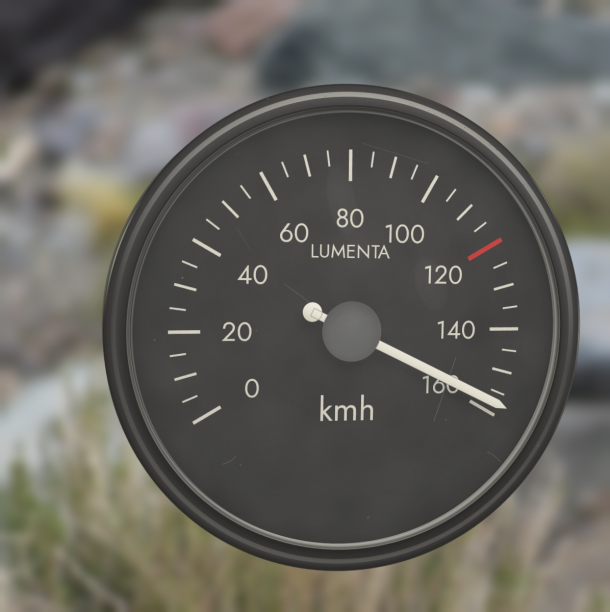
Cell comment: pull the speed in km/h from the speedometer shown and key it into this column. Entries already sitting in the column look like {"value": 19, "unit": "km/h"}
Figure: {"value": 157.5, "unit": "km/h"}
